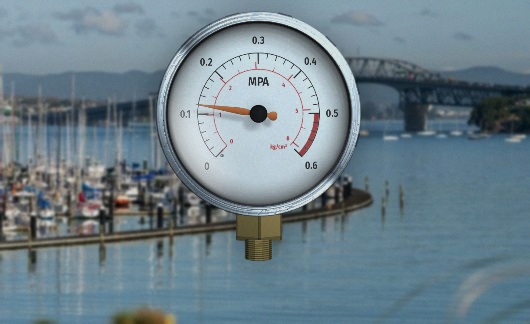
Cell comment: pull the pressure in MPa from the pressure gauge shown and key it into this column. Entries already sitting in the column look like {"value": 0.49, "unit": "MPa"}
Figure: {"value": 0.12, "unit": "MPa"}
